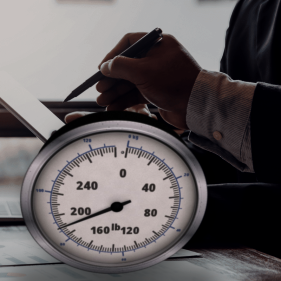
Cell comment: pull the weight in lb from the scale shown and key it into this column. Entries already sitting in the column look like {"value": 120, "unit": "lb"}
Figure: {"value": 190, "unit": "lb"}
